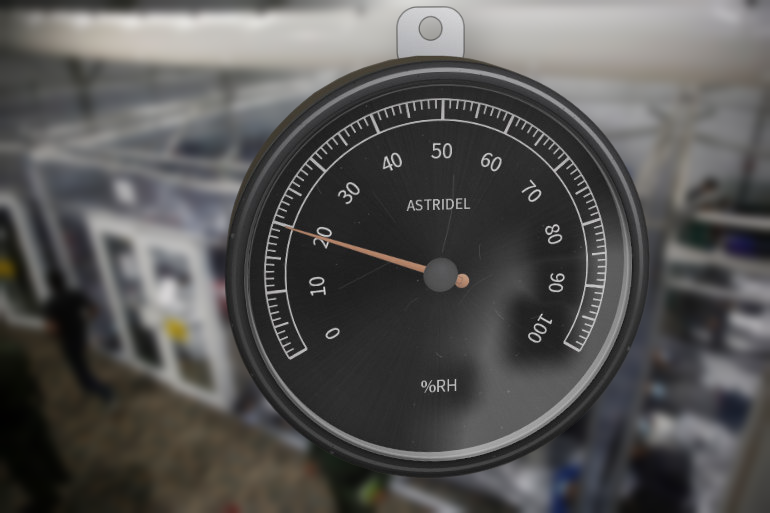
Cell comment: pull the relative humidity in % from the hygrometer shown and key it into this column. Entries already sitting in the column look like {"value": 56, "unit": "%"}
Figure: {"value": 20, "unit": "%"}
